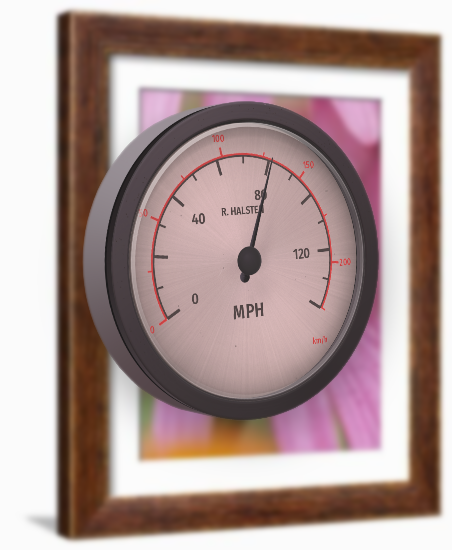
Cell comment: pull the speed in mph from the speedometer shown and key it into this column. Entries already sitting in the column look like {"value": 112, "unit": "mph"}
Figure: {"value": 80, "unit": "mph"}
